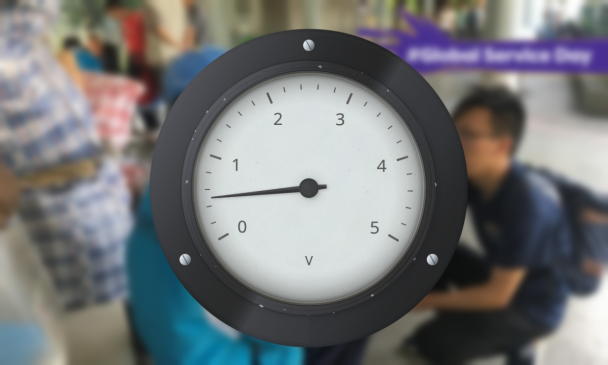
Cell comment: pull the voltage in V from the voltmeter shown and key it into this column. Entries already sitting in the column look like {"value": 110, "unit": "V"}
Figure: {"value": 0.5, "unit": "V"}
